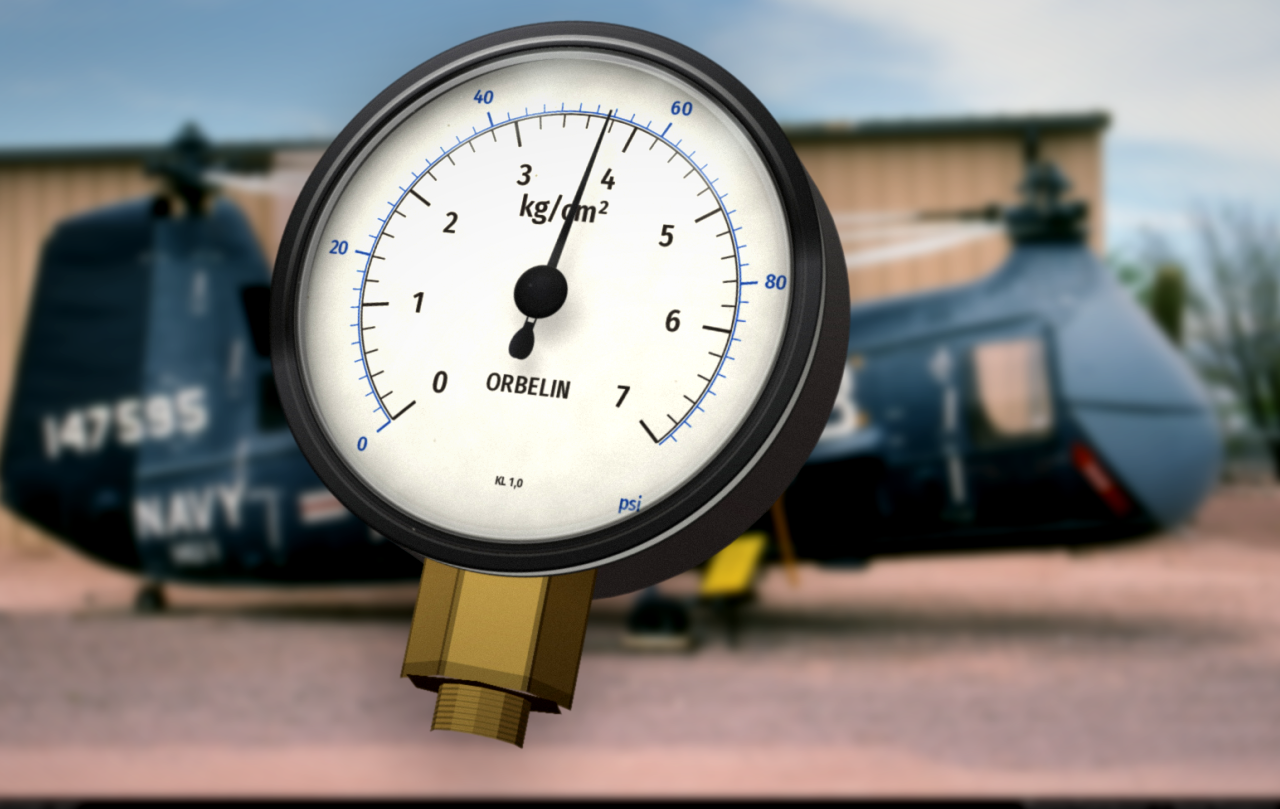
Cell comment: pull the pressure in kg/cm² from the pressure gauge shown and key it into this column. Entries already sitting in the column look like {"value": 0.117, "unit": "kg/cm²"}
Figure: {"value": 3.8, "unit": "kg/cm²"}
